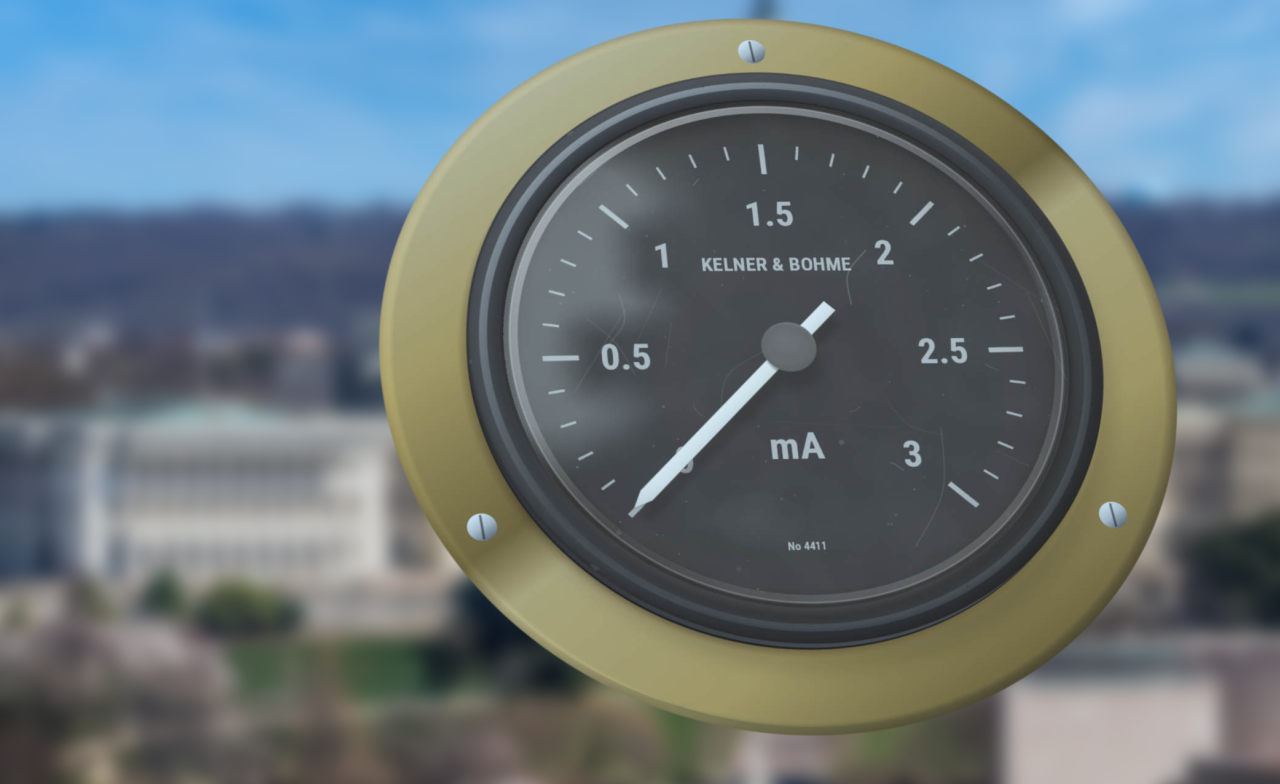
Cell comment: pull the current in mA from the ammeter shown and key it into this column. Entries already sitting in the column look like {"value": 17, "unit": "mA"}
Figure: {"value": 0, "unit": "mA"}
